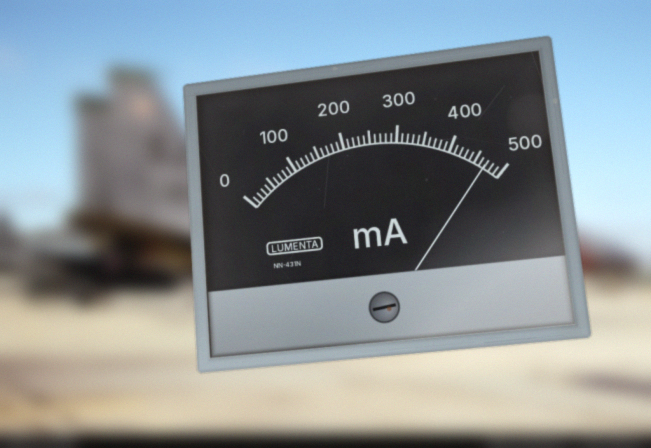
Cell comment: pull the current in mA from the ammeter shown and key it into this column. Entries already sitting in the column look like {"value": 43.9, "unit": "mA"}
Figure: {"value": 470, "unit": "mA"}
